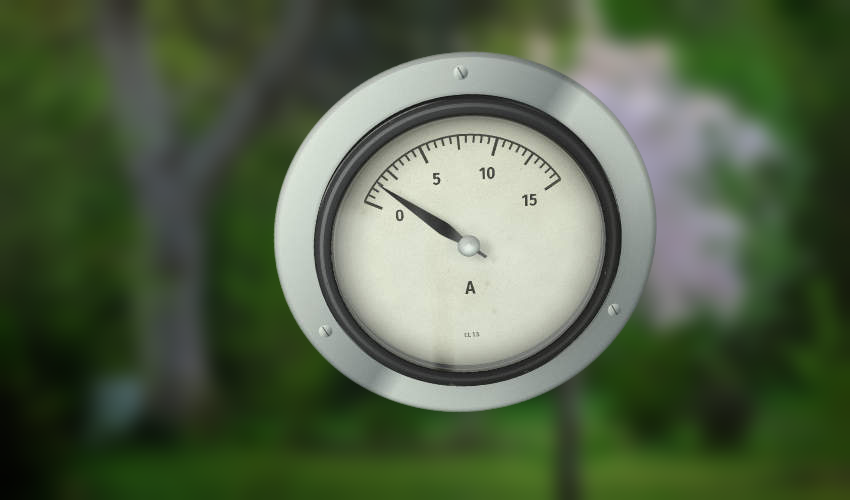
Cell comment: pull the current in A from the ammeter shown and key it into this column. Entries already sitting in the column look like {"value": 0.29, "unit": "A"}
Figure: {"value": 1.5, "unit": "A"}
